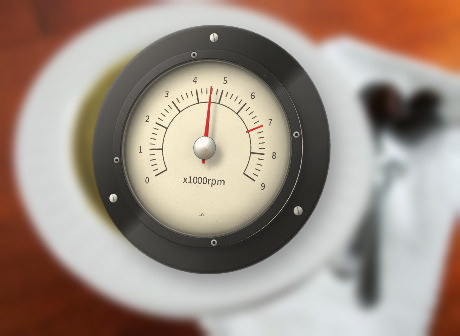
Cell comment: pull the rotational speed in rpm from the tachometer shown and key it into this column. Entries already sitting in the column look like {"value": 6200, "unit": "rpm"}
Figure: {"value": 4600, "unit": "rpm"}
